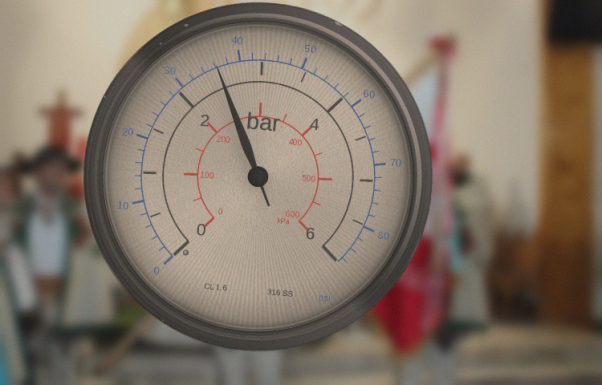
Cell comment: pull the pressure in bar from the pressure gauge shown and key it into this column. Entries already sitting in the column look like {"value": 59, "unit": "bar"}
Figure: {"value": 2.5, "unit": "bar"}
